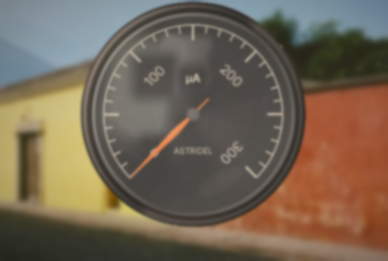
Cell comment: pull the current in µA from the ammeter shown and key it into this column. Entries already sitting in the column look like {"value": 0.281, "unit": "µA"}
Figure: {"value": 0, "unit": "µA"}
